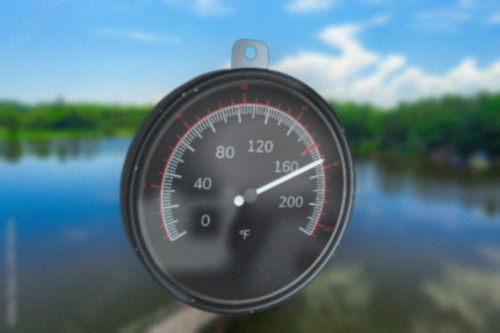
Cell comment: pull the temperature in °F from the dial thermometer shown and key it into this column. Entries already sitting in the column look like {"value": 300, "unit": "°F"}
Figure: {"value": 170, "unit": "°F"}
